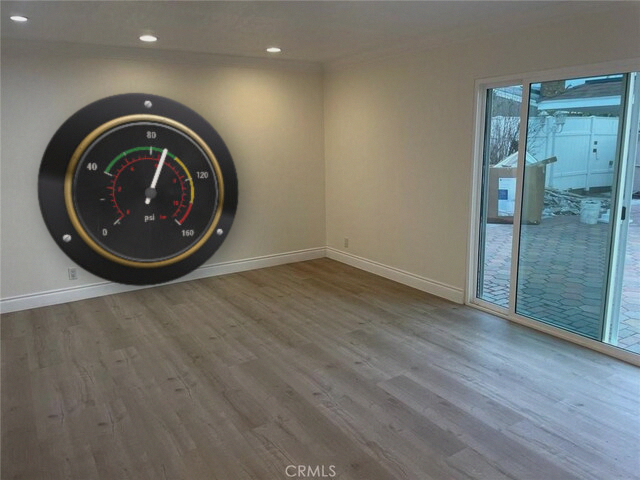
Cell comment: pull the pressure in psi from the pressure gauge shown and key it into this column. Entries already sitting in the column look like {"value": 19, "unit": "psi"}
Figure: {"value": 90, "unit": "psi"}
